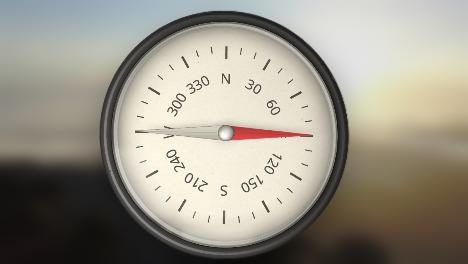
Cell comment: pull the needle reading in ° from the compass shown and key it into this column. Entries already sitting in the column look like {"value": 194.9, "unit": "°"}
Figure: {"value": 90, "unit": "°"}
